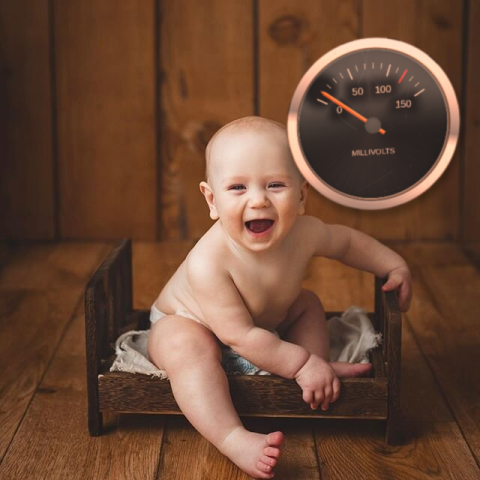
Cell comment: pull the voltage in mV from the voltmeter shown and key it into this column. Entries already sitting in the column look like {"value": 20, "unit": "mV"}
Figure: {"value": 10, "unit": "mV"}
